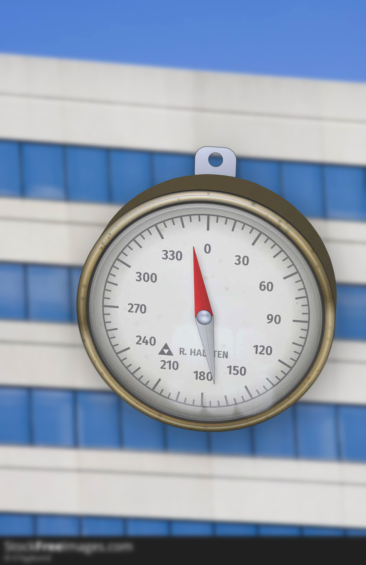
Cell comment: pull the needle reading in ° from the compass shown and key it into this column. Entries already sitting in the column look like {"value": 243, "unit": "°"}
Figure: {"value": 350, "unit": "°"}
